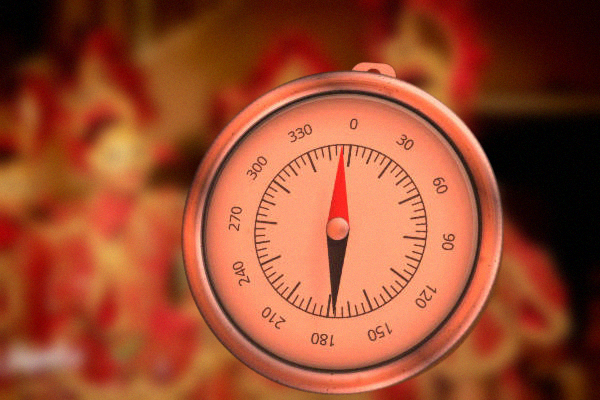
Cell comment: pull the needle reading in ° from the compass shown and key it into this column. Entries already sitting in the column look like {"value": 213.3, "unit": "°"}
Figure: {"value": 355, "unit": "°"}
